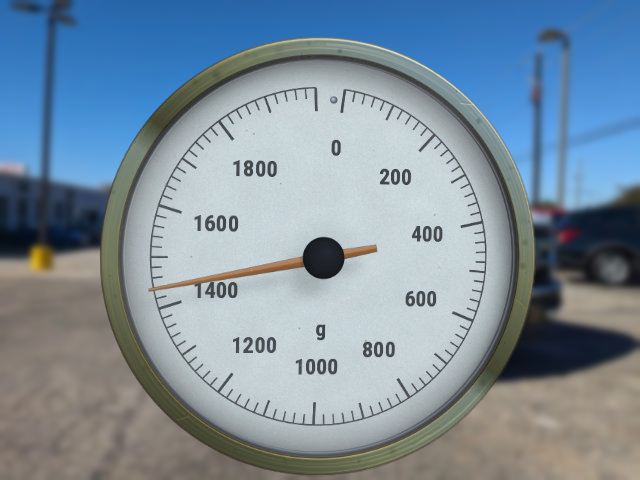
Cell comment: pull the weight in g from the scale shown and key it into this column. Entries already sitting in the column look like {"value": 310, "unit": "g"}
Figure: {"value": 1440, "unit": "g"}
